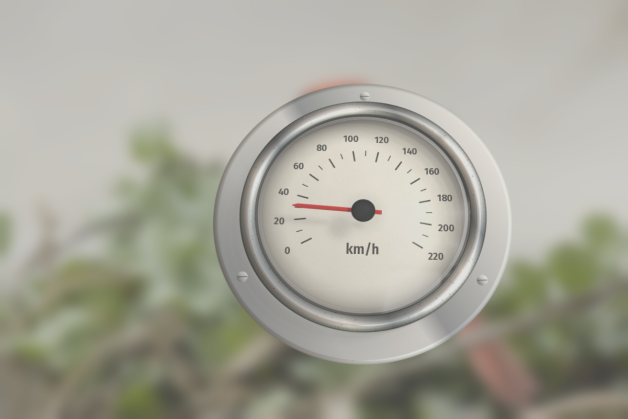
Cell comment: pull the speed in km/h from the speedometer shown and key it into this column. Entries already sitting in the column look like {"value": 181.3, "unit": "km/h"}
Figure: {"value": 30, "unit": "km/h"}
